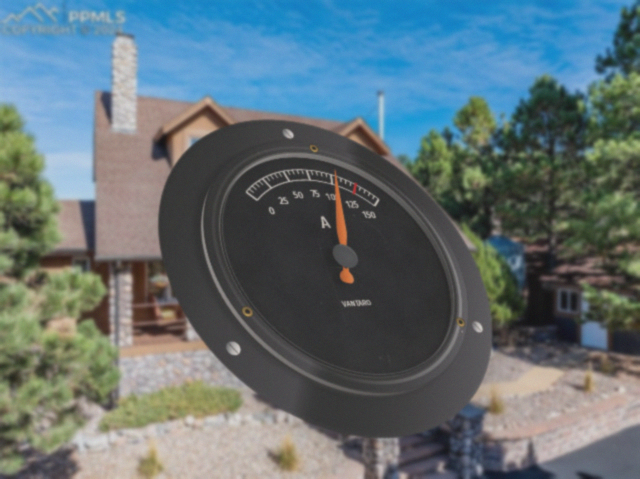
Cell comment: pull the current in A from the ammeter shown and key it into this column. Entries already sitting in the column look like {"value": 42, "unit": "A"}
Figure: {"value": 100, "unit": "A"}
